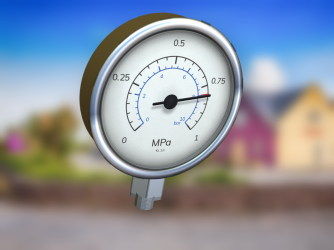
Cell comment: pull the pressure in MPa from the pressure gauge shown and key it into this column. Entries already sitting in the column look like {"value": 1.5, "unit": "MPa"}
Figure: {"value": 0.8, "unit": "MPa"}
